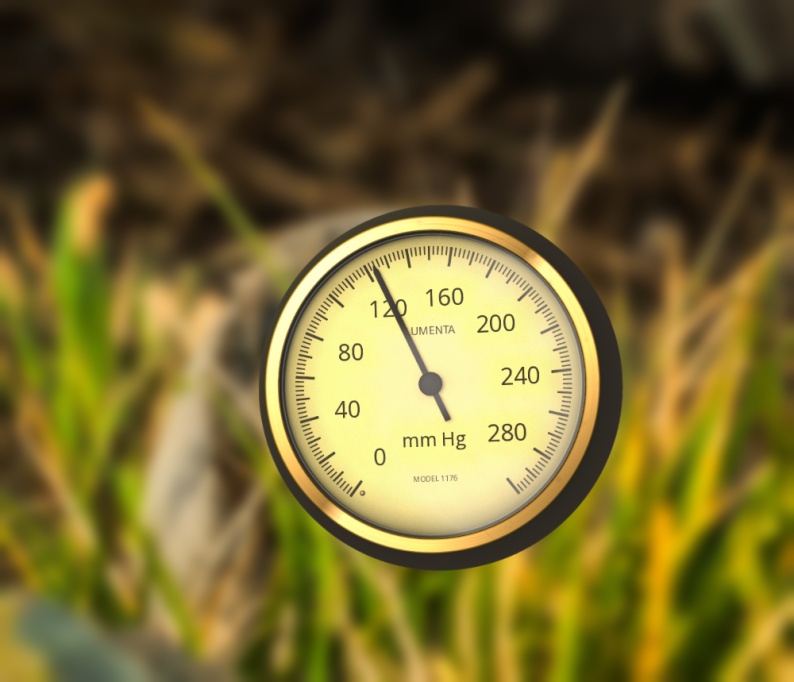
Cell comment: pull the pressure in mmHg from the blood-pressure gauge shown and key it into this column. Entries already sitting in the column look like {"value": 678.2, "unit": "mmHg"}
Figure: {"value": 124, "unit": "mmHg"}
